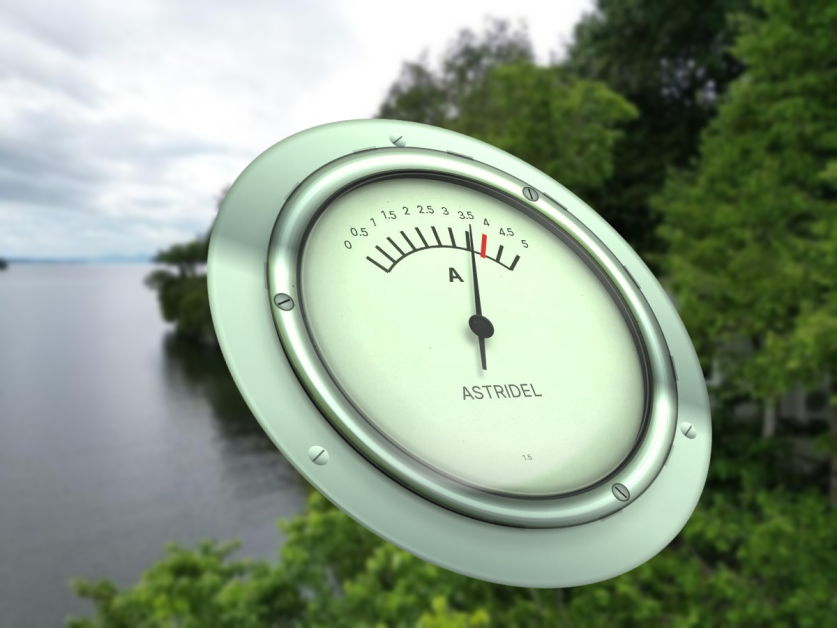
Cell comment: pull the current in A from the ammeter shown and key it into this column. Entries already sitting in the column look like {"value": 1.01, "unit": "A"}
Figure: {"value": 3.5, "unit": "A"}
